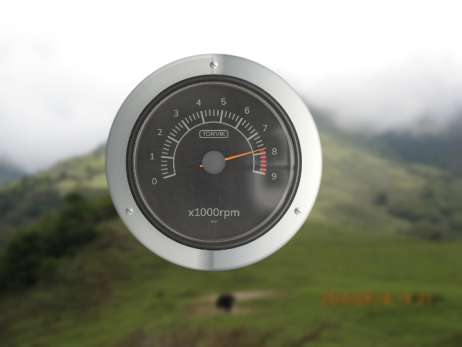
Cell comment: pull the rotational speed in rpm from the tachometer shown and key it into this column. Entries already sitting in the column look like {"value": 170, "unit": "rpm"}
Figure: {"value": 7800, "unit": "rpm"}
